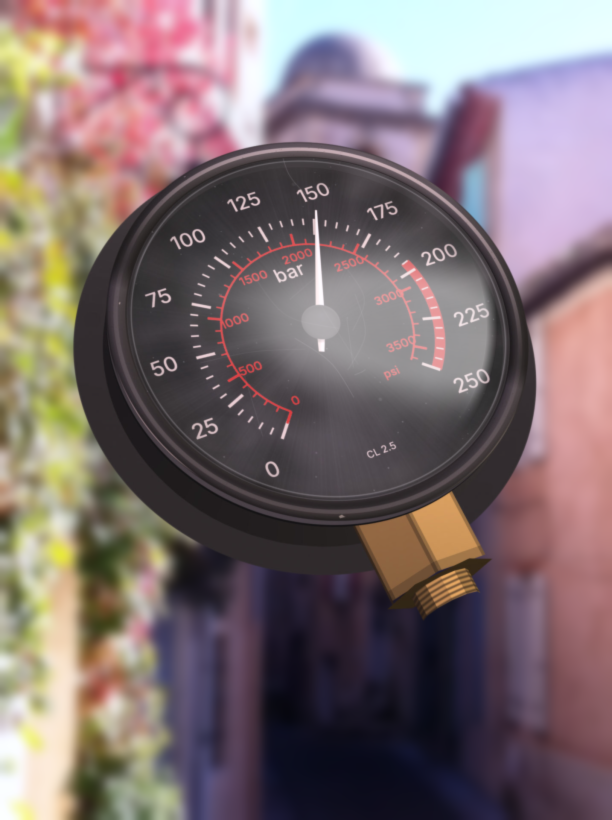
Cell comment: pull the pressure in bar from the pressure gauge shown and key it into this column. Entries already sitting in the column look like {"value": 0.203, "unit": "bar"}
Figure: {"value": 150, "unit": "bar"}
